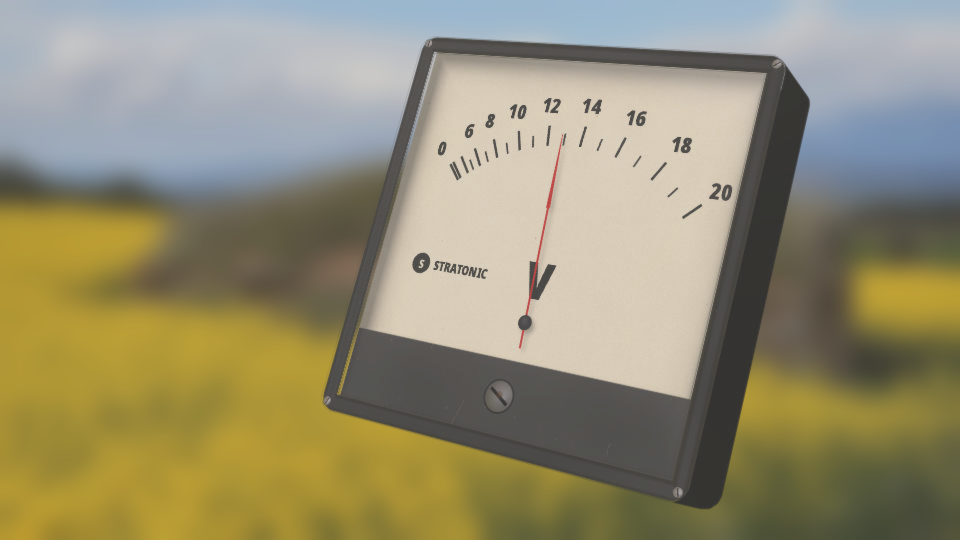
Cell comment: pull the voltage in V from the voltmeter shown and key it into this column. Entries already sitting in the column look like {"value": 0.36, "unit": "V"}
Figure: {"value": 13, "unit": "V"}
